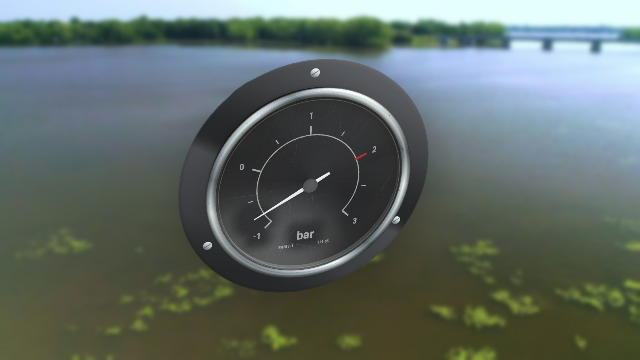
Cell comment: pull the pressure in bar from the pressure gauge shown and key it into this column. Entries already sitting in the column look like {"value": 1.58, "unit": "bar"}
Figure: {"value": -0.75, "unit": "bar"}
